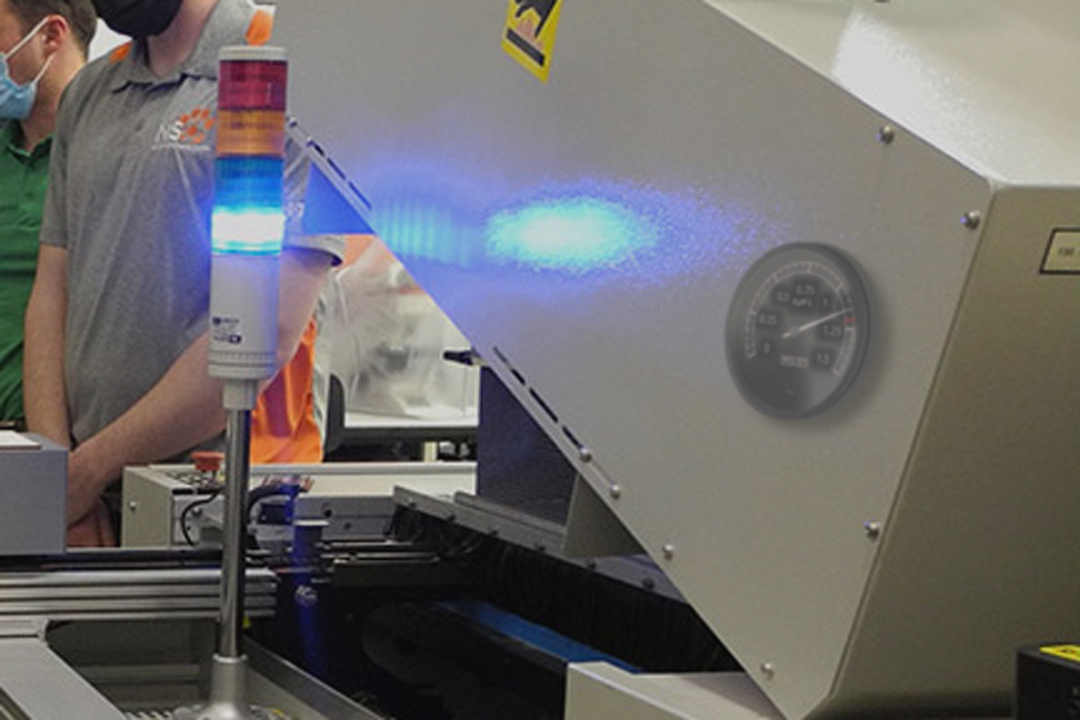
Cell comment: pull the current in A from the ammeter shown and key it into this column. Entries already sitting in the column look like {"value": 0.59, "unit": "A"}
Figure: {"value": 1.15, "unit": "A"}
